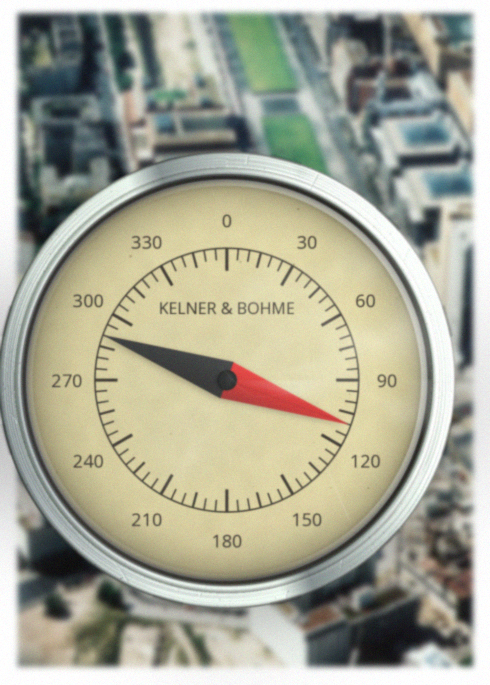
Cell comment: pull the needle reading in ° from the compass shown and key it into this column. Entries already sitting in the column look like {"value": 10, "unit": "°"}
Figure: {"value": 110, "unit": "°"}
